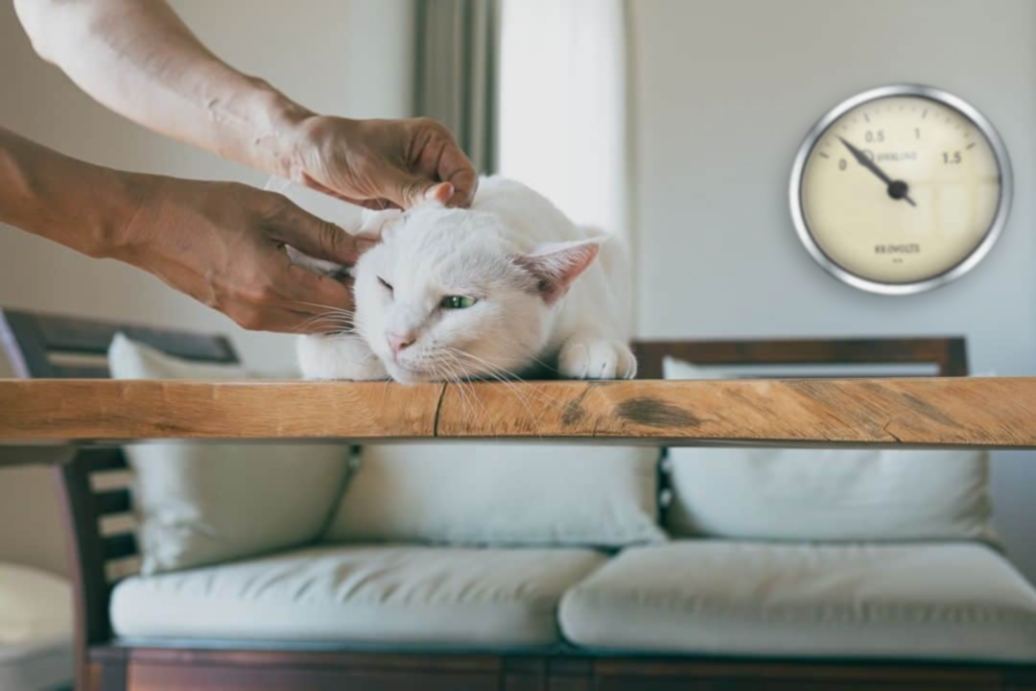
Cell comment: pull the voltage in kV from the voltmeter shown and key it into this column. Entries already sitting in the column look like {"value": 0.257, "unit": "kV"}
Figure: {"value": 0.2, "unit": "kV"}
